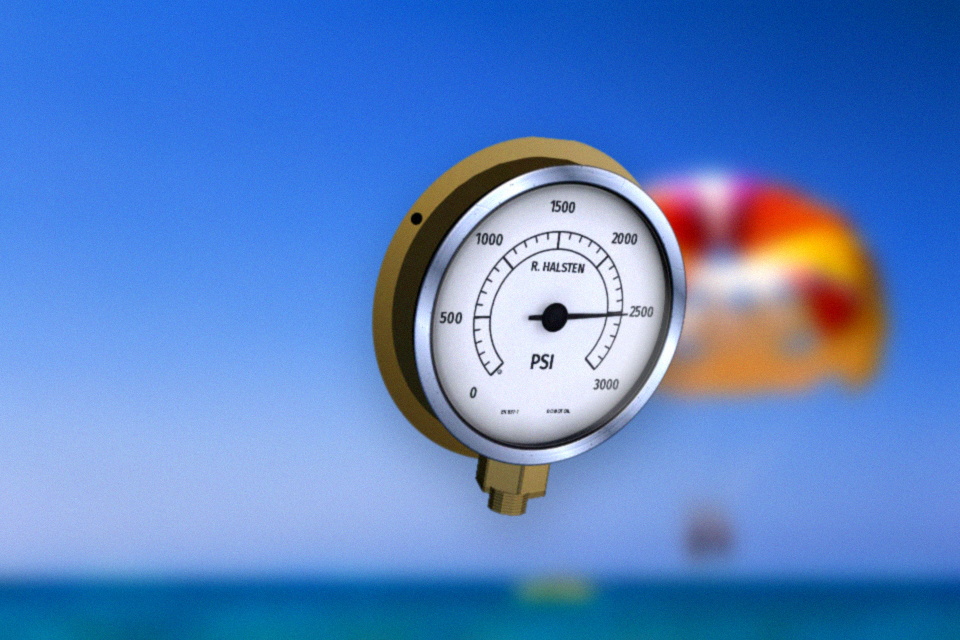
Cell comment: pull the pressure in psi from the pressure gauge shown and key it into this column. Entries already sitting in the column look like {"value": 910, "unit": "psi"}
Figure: {"value": 2500, "unit": "psi"}
